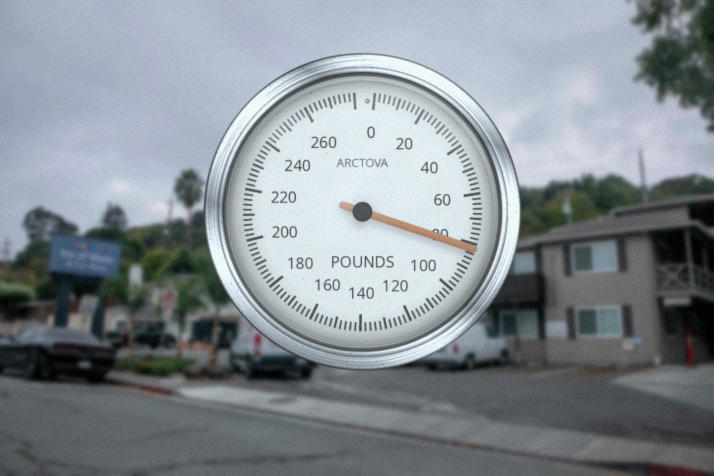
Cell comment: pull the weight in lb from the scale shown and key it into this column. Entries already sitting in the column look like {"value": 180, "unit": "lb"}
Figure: {"value": 82, "unit": "lb"}
